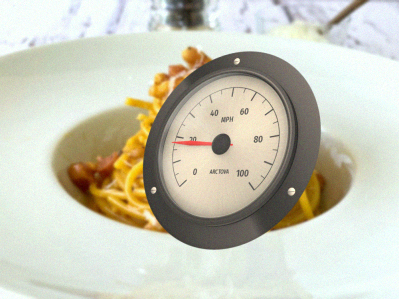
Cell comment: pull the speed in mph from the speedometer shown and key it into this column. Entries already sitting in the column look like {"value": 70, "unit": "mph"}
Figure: {"value": 17.5, "unit": "mph"}
